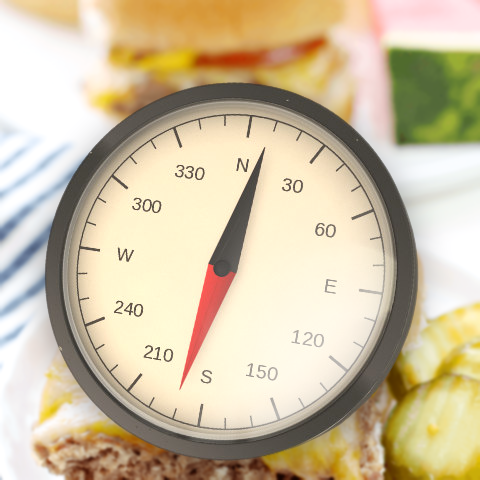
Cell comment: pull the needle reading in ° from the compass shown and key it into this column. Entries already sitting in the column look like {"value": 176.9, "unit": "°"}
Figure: {"value": 190, "unit": "°"}
